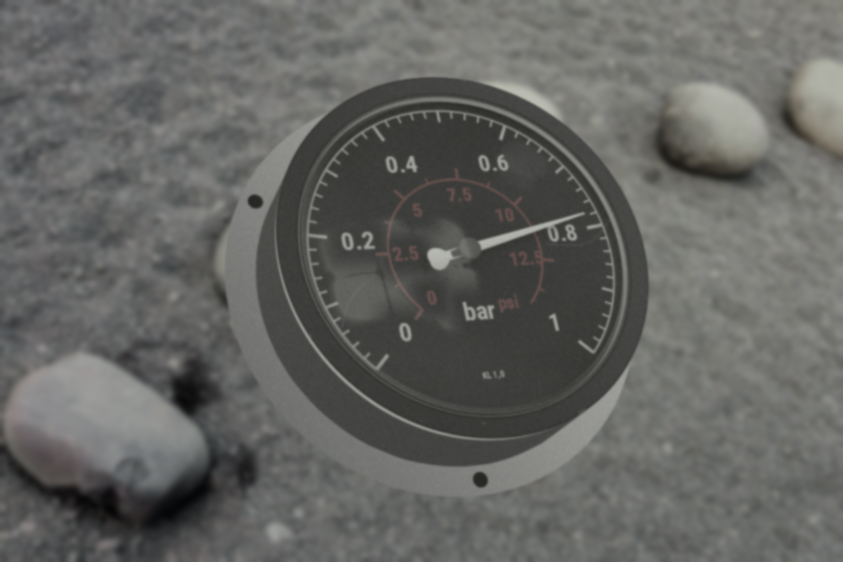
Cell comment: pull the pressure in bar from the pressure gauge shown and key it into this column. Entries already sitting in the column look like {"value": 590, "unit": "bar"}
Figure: {"value": 0.78, "unit": "bar"}
